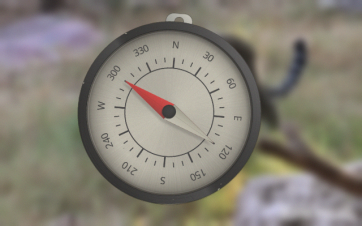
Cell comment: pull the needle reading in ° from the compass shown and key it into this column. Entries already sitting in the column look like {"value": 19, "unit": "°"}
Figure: {"value": 300, "unit": "°"}
